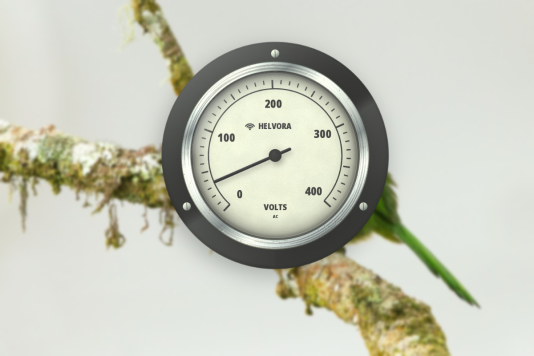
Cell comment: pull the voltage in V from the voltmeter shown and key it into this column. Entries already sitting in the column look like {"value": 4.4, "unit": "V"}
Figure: {"value": 35, "unit": "V"}
